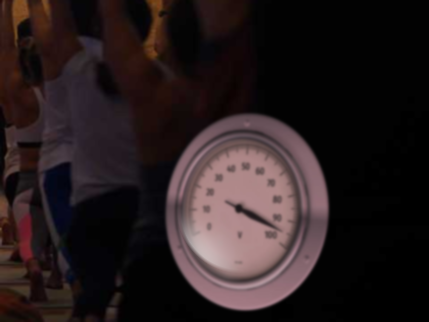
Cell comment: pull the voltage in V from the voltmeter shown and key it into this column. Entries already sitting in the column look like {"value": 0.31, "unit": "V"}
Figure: {"value": 95, "unit": "V"}
